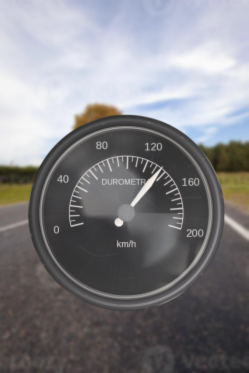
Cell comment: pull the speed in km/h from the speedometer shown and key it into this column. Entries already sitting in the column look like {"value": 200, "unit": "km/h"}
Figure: {"value": 135, "unit": "km/h"}
